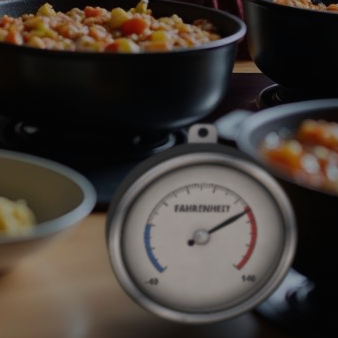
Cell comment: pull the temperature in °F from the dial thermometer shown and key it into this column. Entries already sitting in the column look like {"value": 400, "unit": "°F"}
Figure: {"value": 90, "unit": "°F"}
